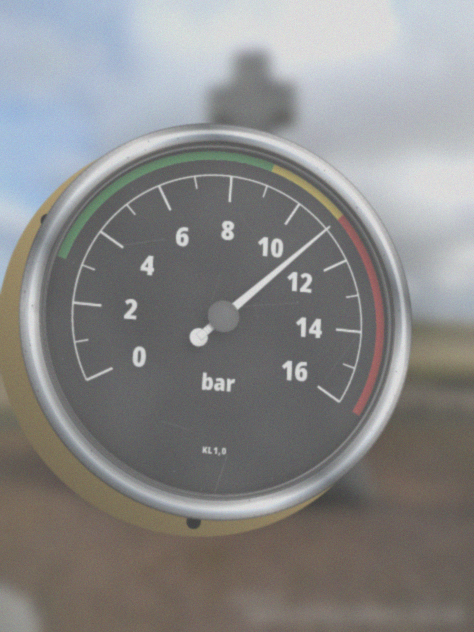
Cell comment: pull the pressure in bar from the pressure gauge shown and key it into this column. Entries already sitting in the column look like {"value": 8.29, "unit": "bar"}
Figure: {"value": 11, "unit": "bar"}
